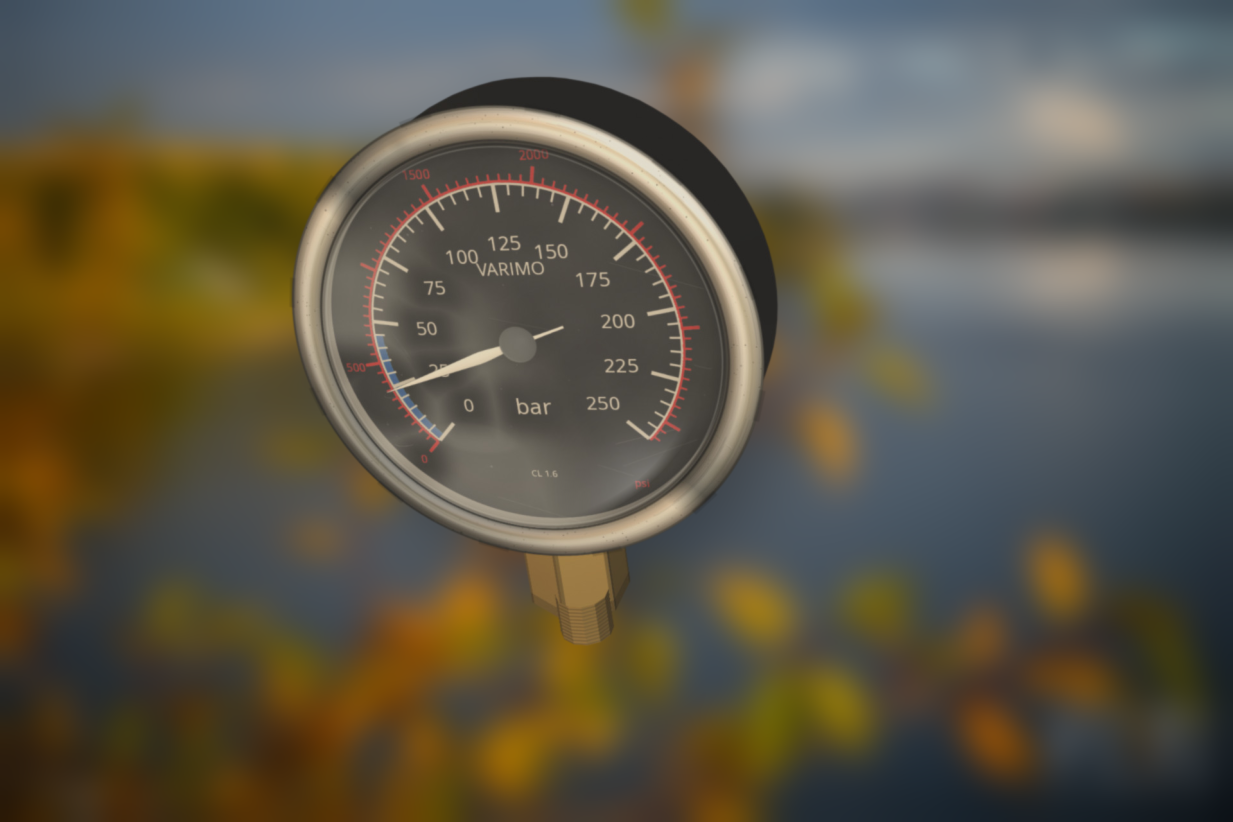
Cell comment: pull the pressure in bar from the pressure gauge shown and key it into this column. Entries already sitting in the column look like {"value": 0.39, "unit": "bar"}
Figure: {"value": 25, "unit": "bar"}
